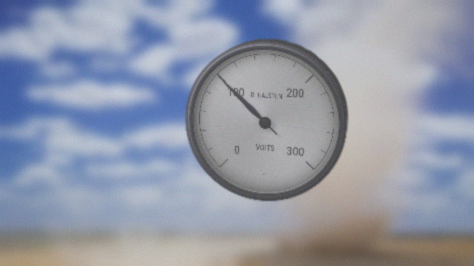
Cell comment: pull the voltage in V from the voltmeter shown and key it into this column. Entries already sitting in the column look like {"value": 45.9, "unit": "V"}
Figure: {"value": 100, "unit": "V"}
